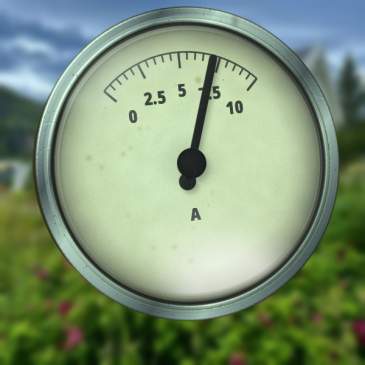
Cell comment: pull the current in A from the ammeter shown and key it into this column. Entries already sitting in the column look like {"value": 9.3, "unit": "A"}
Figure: {"value": 7, "unit": "A"}
